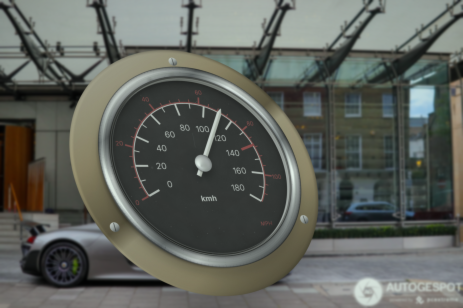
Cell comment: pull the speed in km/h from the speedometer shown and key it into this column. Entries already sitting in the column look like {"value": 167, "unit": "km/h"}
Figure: {"value": 110, "unit": "km/h"}
